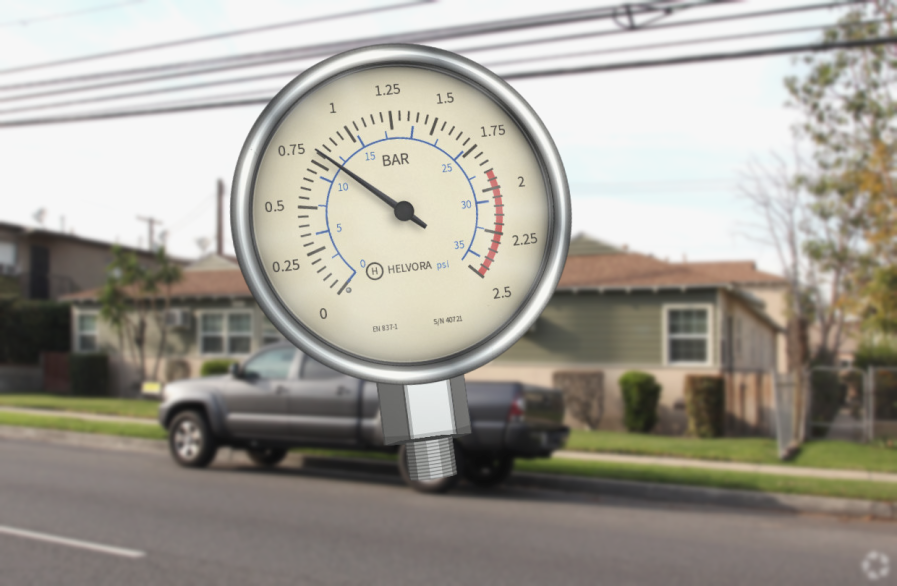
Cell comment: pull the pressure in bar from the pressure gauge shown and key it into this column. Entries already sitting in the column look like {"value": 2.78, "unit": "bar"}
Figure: {"value": 0.8, "unit": "bar"}
